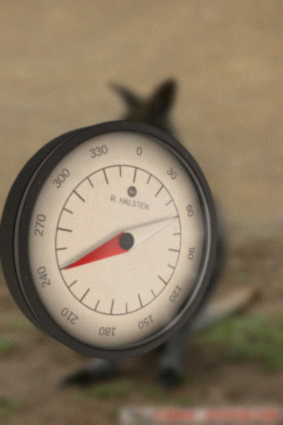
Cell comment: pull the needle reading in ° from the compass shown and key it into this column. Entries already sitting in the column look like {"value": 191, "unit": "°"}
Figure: {"value": 240, "unit": "°"}
